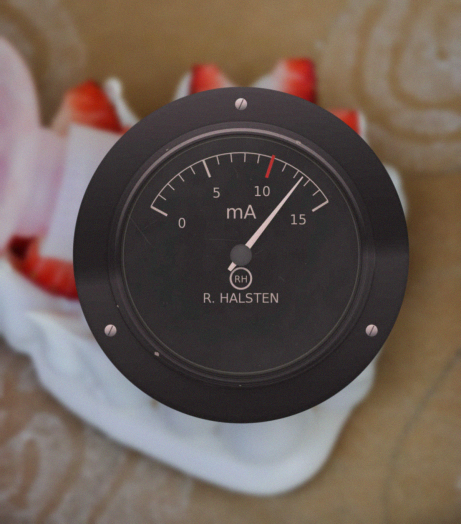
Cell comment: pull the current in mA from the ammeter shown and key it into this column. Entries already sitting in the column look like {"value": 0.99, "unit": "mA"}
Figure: {"value": 12.5, "unit": "mA"}
